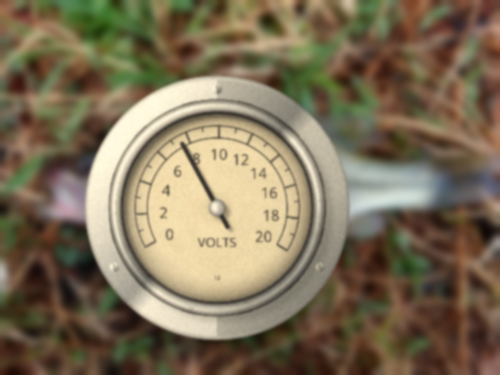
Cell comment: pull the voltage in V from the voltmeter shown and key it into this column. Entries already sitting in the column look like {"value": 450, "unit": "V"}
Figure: {"value": 7.5, "unit": "V"}
